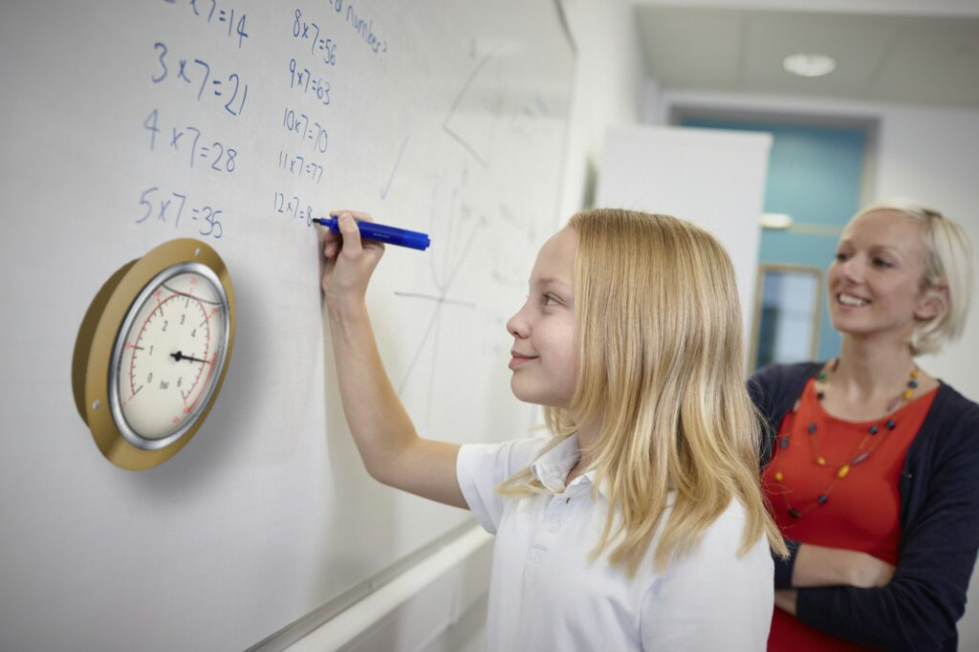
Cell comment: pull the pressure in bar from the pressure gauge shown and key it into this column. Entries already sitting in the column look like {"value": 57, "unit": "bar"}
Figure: {"value": 5, "unit": "bar"}
